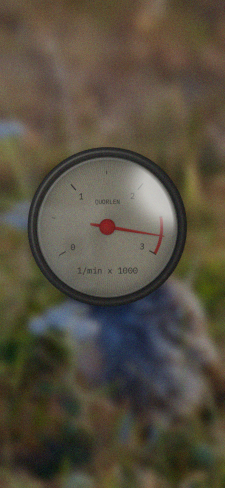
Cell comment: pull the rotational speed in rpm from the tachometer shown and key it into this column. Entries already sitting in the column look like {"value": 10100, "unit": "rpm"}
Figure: {"value": 2750, "unit": "rpm"}
